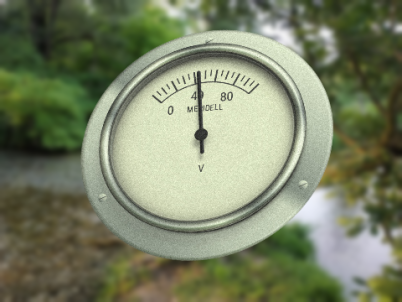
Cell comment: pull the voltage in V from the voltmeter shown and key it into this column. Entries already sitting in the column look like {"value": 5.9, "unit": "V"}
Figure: {"value": 45, "unit": "V"}
